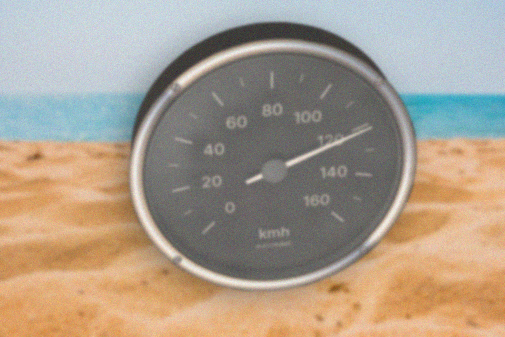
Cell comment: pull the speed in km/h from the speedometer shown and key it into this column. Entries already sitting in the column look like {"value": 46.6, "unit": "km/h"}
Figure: {"value": 120, "unit": "km/h"}
